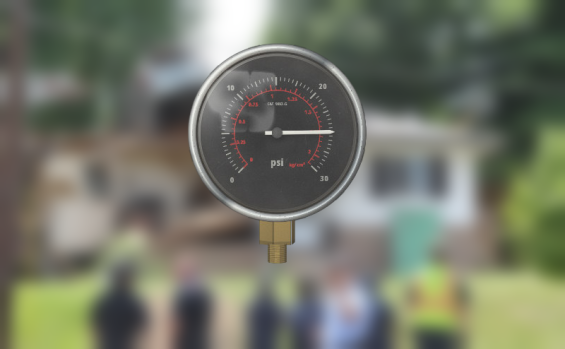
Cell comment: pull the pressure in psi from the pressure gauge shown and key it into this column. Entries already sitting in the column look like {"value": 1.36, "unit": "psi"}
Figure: {"value": 25, "unit": "psi"}
